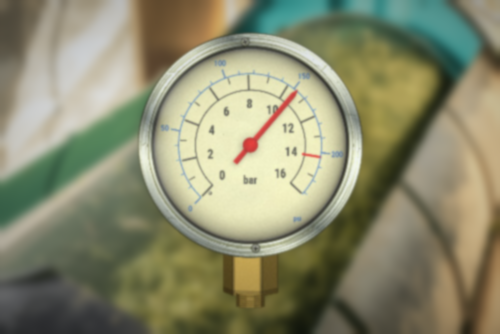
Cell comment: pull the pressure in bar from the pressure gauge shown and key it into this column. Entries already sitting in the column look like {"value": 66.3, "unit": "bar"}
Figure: {"value": 10.5, "unit": "bar"}
